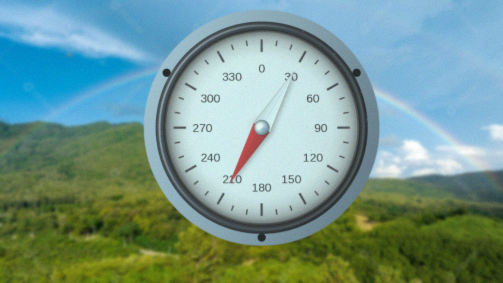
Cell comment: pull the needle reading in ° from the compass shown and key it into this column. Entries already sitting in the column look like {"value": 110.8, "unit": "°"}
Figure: {"value": 210, "unit": "°"}
